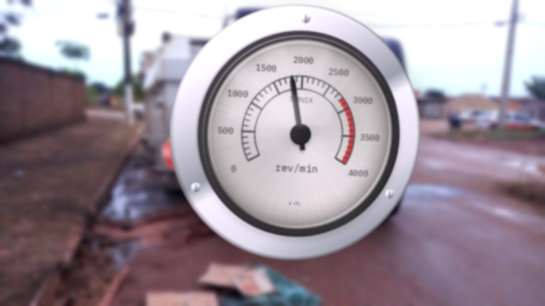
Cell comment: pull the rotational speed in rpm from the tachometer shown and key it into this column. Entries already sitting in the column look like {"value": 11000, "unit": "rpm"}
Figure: {"value": 1800, "unit": "rpm"}
